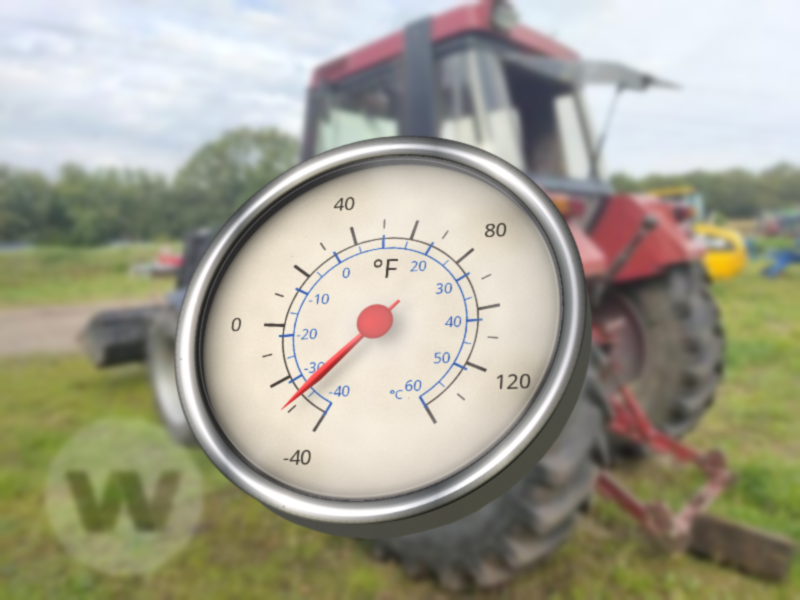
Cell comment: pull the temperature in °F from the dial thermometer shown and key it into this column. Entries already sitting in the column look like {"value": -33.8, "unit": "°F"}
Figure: {"value": -30, "unit": "°F"}
